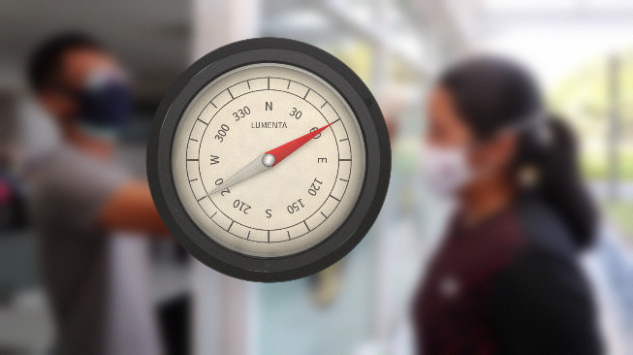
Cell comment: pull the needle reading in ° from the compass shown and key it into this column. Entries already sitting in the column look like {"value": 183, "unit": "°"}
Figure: {"value": 60, "unit": "°"}
